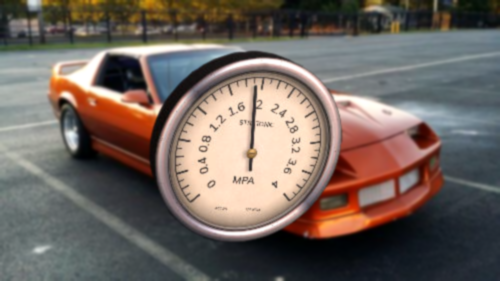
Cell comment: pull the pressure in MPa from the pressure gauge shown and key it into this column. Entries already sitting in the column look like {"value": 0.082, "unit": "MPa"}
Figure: {"value": 1.9, "unit": "MPa"}
